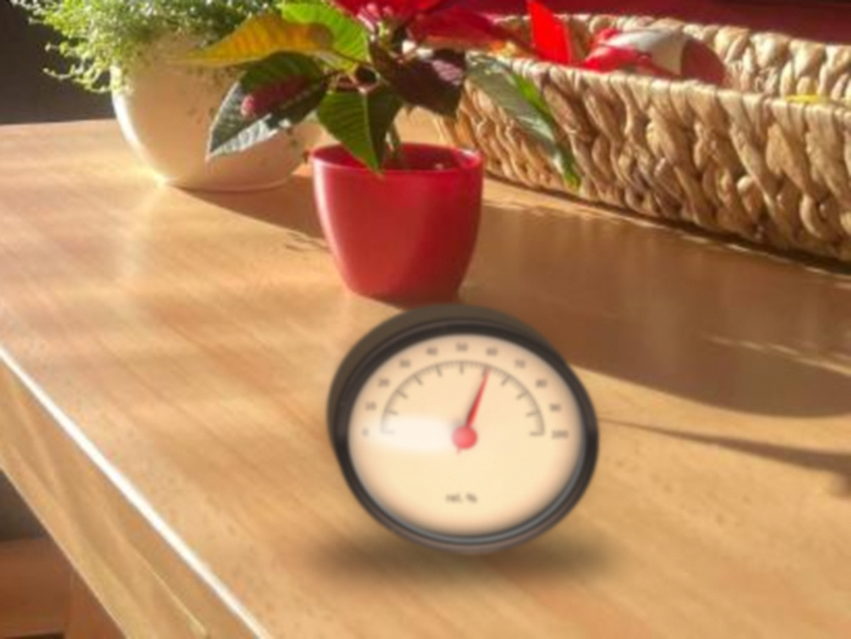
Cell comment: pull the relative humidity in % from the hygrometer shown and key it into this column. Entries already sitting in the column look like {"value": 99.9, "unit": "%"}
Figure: {"value": 60, "unit": "%"}
